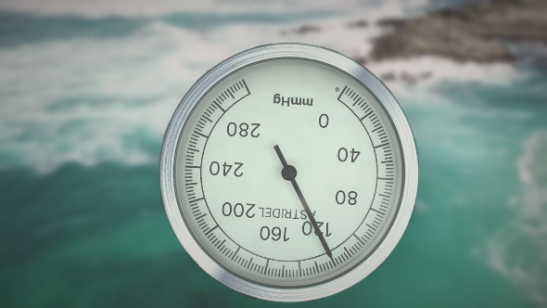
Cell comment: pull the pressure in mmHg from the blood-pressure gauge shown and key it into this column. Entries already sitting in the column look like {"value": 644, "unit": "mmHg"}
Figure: {"value": 120, "unit": "mmHg"}
